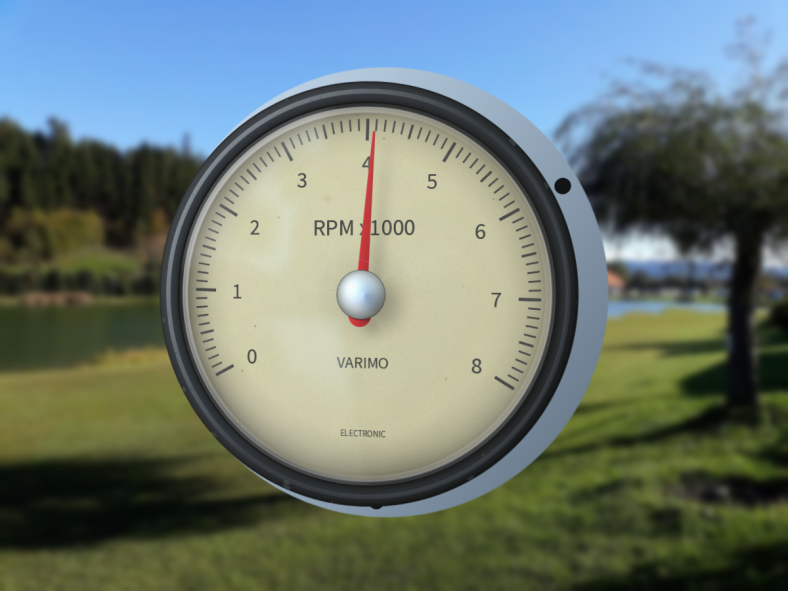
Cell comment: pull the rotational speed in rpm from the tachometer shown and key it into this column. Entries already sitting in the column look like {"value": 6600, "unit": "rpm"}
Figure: {"value": 4100, "unit": "rpm"}
